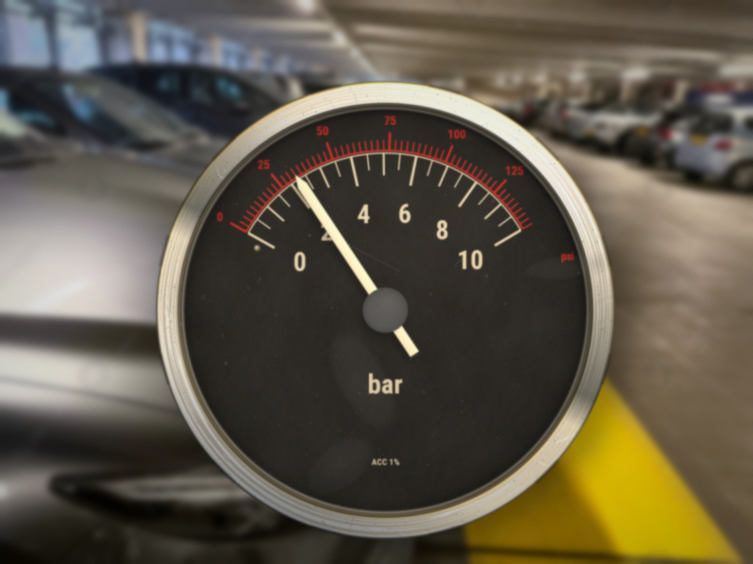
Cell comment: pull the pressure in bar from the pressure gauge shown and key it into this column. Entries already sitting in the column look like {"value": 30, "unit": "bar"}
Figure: {"value": 2.25, "unit": "bar"}
